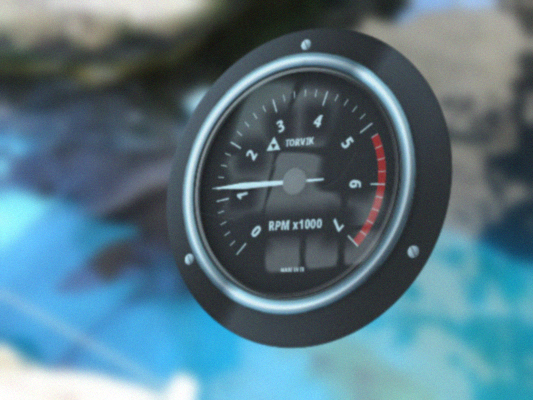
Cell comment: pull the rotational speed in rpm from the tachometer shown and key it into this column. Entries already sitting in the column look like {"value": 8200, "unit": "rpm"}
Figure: {"value": 1200, "unit": "rpm"}
